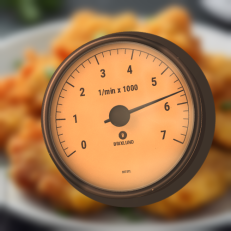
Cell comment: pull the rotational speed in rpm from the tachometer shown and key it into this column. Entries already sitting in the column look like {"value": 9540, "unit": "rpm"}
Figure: {"value": 5700, "unit": "rpm"}
